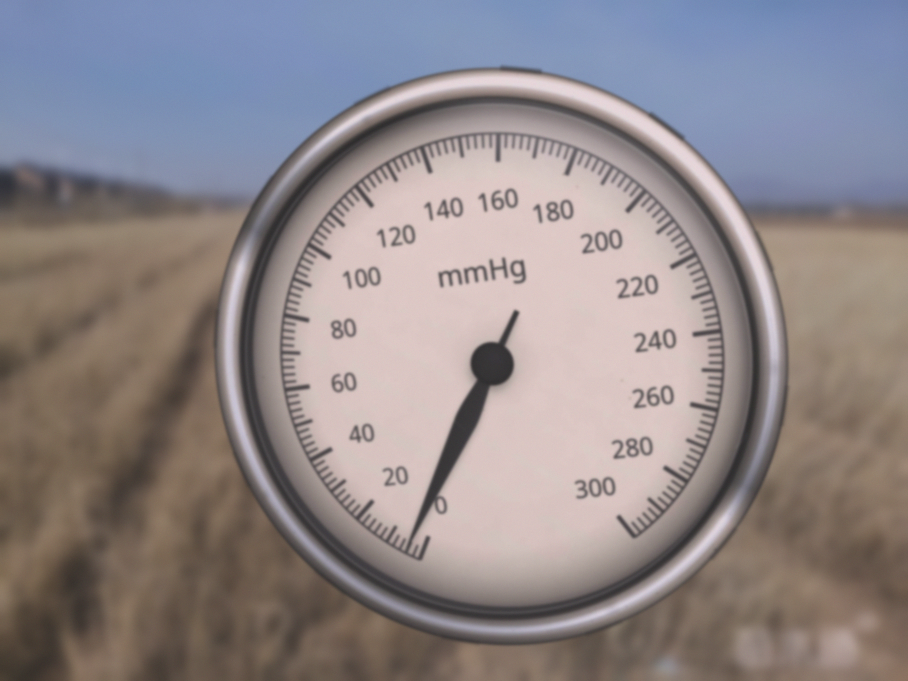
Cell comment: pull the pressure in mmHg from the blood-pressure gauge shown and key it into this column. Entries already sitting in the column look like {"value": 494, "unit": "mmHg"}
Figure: {"value": 4, "unit": "mmHg"}
